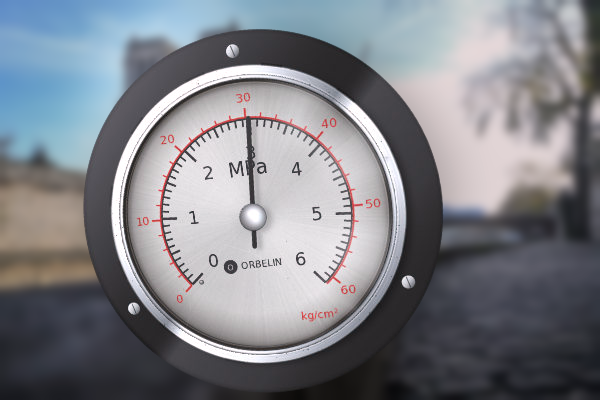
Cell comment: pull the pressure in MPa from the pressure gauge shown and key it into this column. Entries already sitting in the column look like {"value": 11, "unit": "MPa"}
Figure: {"value": 3, "unit": "MPa"}
